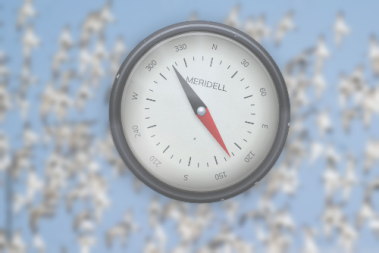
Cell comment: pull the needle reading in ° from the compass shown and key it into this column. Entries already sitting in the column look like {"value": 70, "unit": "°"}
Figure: {"value": 135, "unit": "°"}
